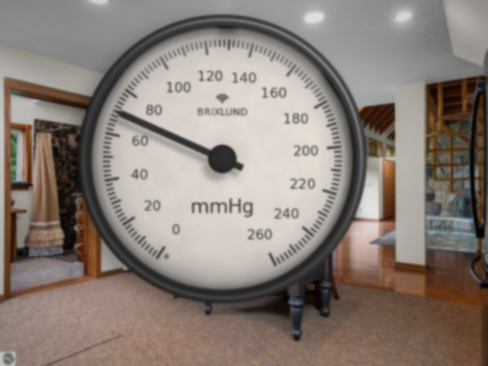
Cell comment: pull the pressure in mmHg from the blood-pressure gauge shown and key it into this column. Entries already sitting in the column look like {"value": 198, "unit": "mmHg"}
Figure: {"value": 70, "unit": "mmHg"}
